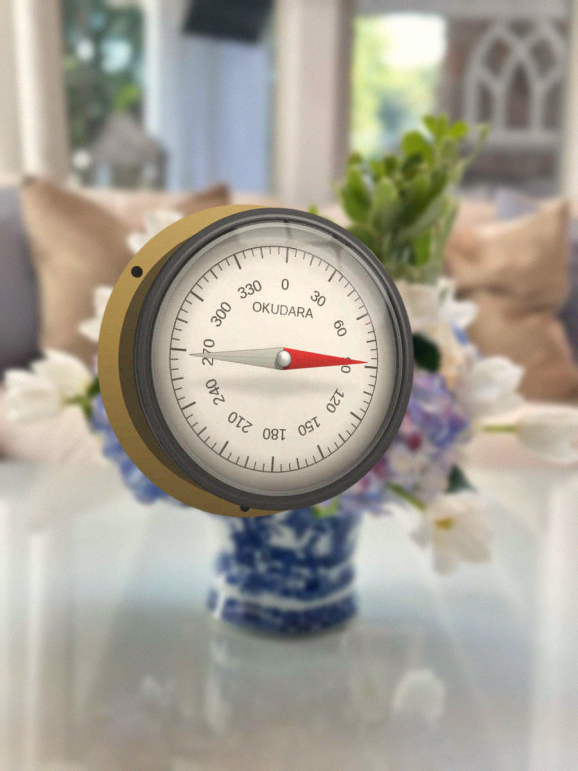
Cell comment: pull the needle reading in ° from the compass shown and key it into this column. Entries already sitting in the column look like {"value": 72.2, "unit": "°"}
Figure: {"value": 87.5, "unit": "°"}
